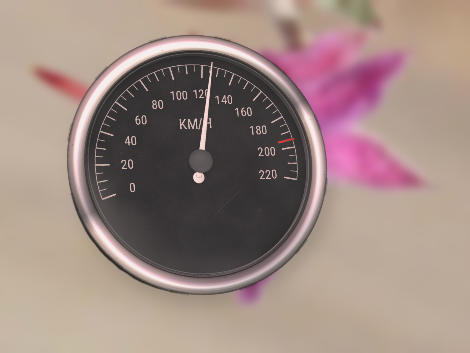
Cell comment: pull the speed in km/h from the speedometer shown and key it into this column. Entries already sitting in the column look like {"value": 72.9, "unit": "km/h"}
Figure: {"value": 125, "unit": "km/h"}
